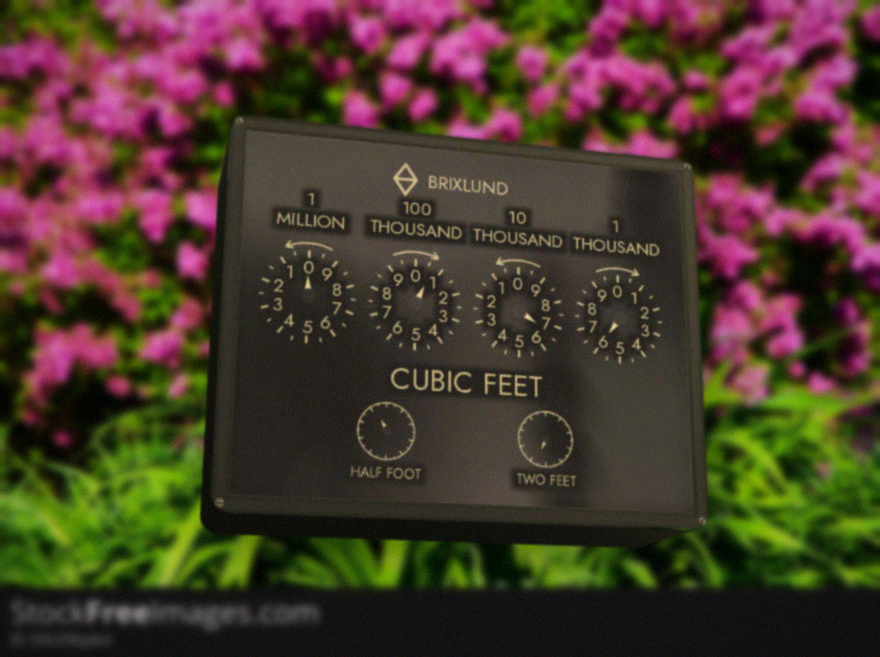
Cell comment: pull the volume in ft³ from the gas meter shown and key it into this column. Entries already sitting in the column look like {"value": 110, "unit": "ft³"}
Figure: {"value": 6600, "unit": "ft³"}
